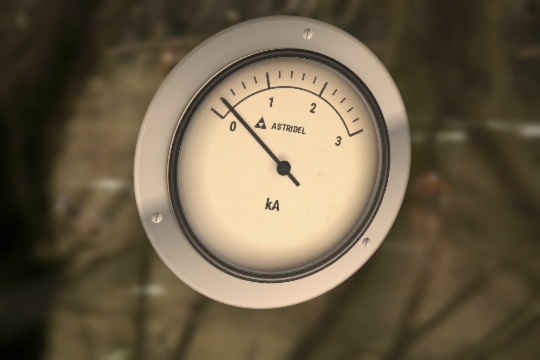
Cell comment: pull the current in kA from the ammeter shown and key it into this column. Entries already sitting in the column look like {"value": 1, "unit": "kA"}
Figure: {"value": 0.2, "unit": "kA"}
